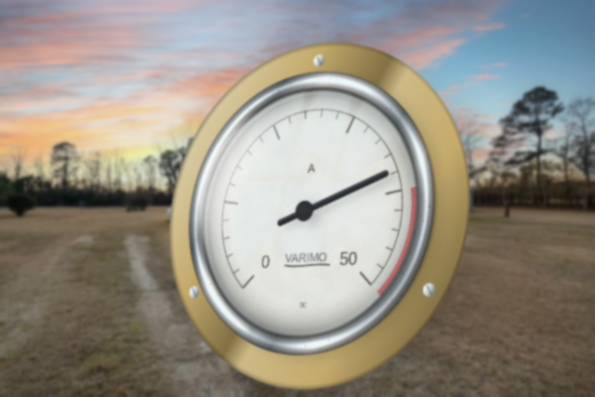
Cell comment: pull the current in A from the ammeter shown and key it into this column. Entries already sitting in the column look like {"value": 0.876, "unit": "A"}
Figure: {"value": 38, "unit": "A"}
